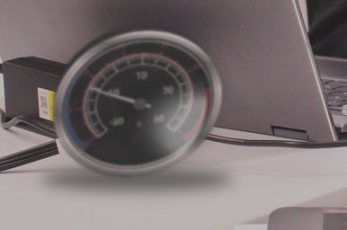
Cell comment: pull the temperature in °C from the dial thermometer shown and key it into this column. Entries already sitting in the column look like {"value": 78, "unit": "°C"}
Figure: {"value": -10, "unit": "°C"}
